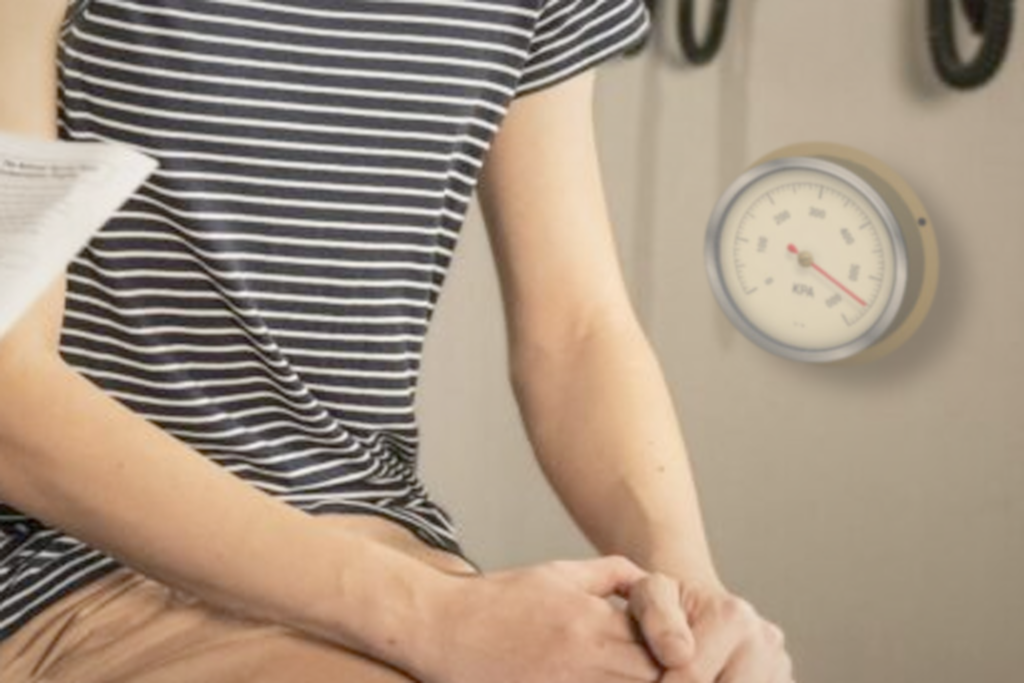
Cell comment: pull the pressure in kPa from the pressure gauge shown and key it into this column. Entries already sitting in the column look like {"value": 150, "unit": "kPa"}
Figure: {"value": 550, "unit": "kPa"}
